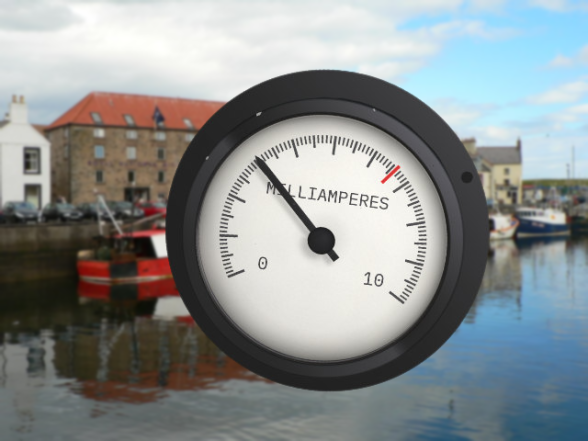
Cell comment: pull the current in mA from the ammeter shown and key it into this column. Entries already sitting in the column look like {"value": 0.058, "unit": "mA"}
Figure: {"value": 3.1, "unit": "mA"}
